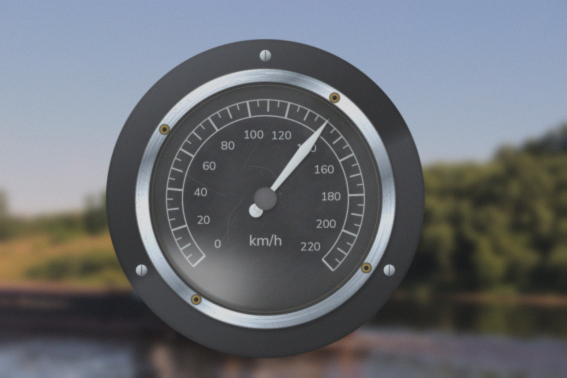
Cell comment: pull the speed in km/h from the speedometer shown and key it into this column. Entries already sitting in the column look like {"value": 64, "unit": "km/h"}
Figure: {"value": 140, "unit": "km/h"}
